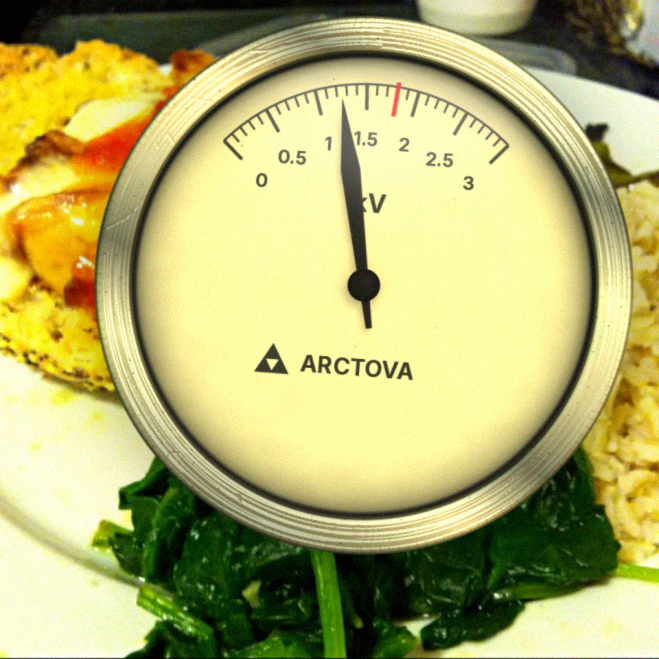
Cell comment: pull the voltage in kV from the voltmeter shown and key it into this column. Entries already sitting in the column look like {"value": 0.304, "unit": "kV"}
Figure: {"value": 1.25, "unit": "kV"}
